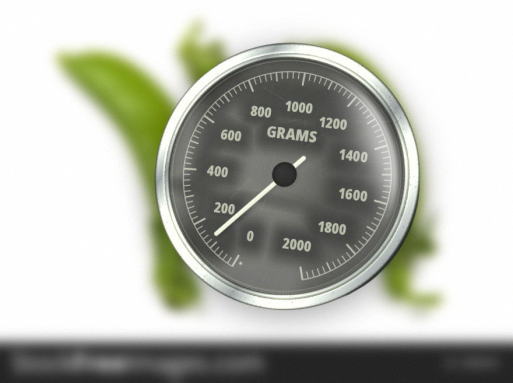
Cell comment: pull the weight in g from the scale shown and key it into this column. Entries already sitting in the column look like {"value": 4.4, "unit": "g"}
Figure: {"value": 120, "unit": "g"}
